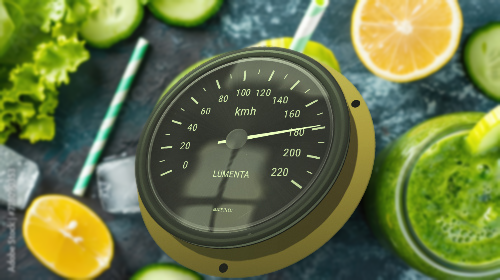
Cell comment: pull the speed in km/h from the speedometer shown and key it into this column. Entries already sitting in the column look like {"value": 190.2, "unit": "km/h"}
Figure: {"value": 180, "unit": "km/h"}
